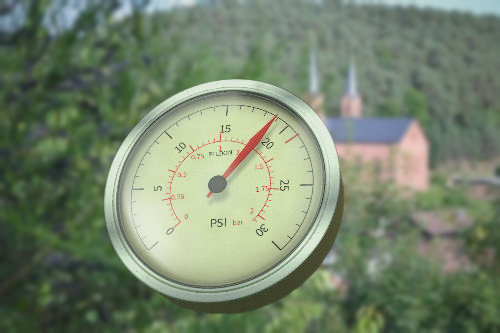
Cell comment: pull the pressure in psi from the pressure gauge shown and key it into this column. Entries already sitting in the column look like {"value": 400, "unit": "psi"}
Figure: {"value": 19, "unit": "psi"}
